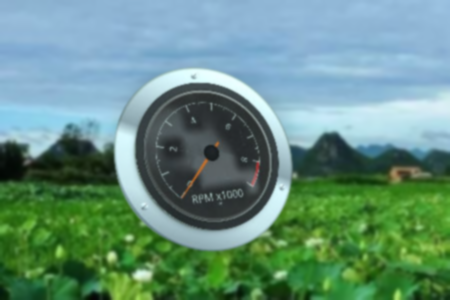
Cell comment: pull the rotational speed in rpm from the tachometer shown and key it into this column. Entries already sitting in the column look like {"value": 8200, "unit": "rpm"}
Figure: {"value": 0, "unit": "rpm"}
